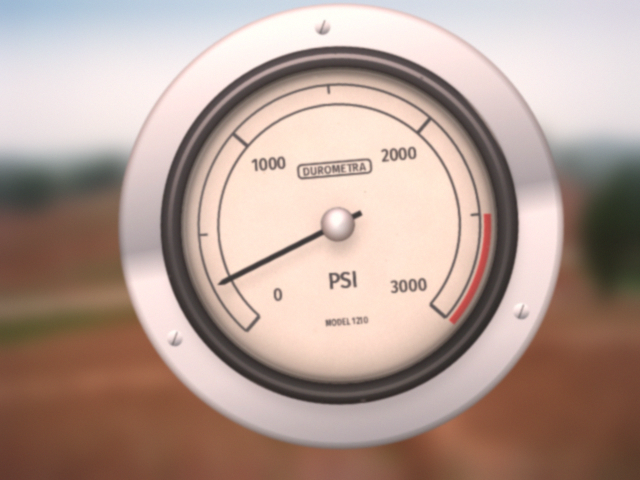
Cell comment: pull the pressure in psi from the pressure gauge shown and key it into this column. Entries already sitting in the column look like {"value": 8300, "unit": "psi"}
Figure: {"value": 250, "unit": "psi"}
